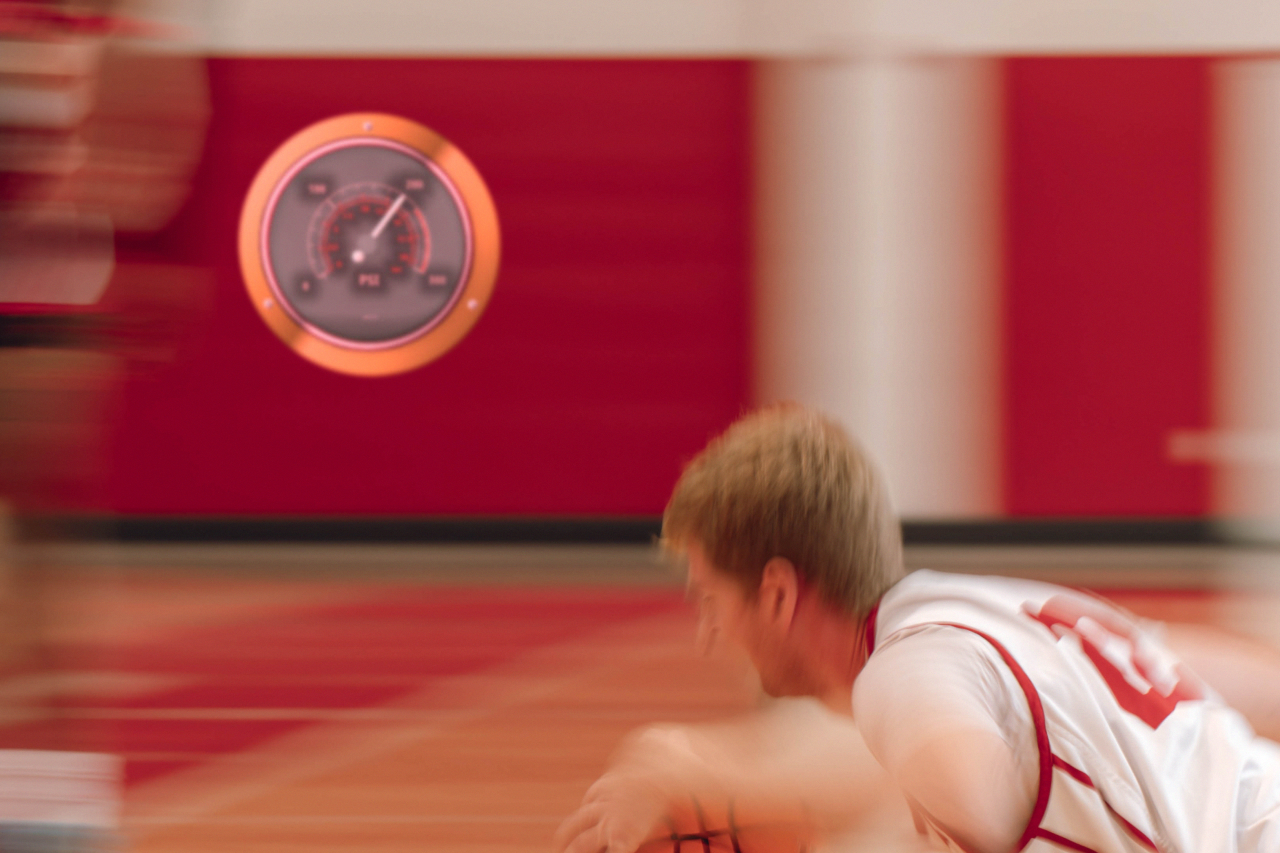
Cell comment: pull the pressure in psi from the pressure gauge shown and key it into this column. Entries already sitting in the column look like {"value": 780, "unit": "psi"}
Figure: {"value": 200, "unit": "psi"}
